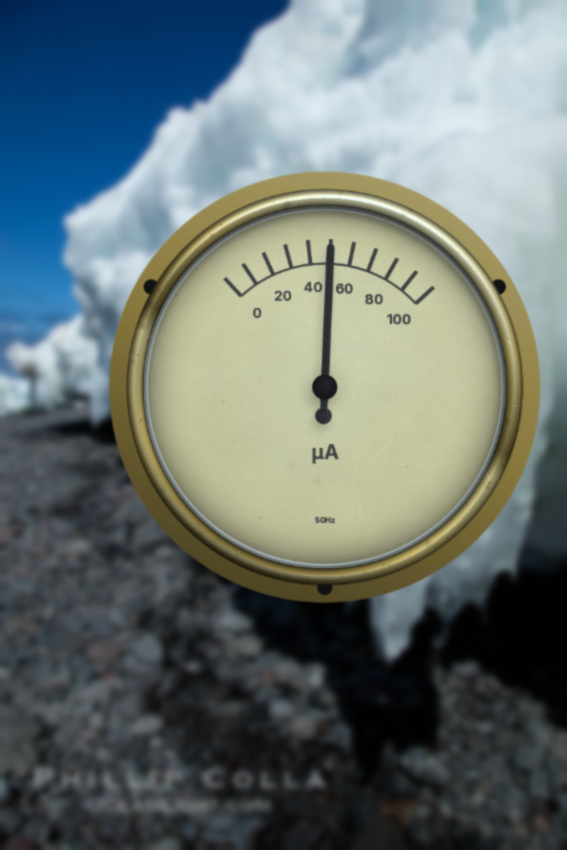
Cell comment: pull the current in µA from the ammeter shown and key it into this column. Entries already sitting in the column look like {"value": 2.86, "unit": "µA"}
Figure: {"value": 50, "unit": "µA"}
